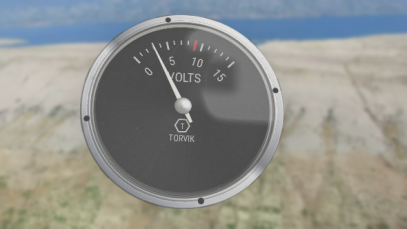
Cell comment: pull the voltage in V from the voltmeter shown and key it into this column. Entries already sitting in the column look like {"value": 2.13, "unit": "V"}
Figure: {"value": 3, "unit": "V"}
